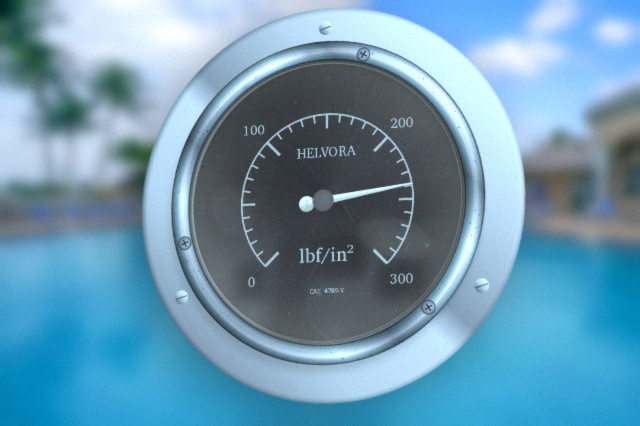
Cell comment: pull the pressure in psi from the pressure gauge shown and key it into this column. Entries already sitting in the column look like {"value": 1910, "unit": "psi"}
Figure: {"value": 240, "unit": "psi"}
